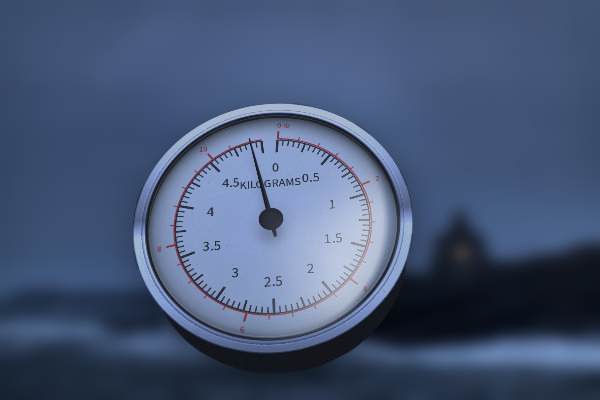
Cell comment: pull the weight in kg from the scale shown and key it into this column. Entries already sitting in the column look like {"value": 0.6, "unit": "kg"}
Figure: {"value": 4.9, "unit": "kg"}
